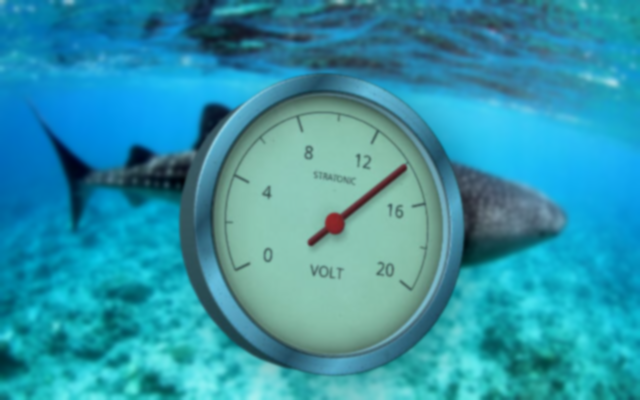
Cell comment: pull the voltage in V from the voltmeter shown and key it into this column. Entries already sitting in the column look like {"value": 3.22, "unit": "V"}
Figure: {"value": 14, "unit": "V"}
